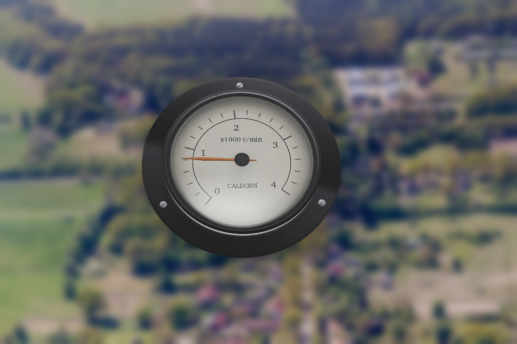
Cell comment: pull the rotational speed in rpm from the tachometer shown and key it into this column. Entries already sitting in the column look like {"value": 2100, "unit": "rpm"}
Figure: {"value": 800, "unit": "rpm"}
